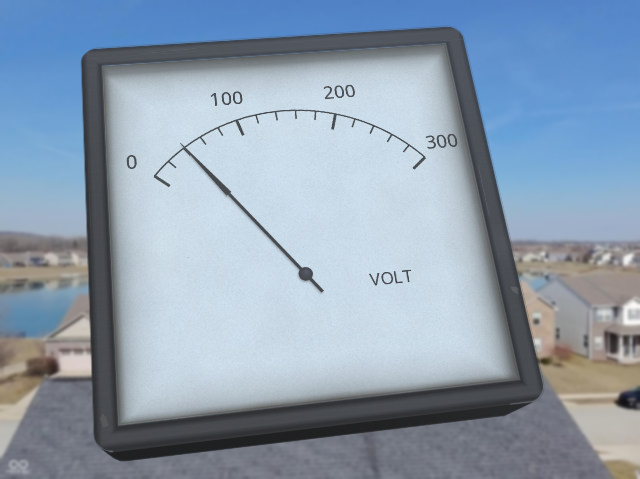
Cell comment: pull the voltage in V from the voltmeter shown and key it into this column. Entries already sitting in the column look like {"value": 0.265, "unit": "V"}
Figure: {"value": 40, "unit": "V"}
